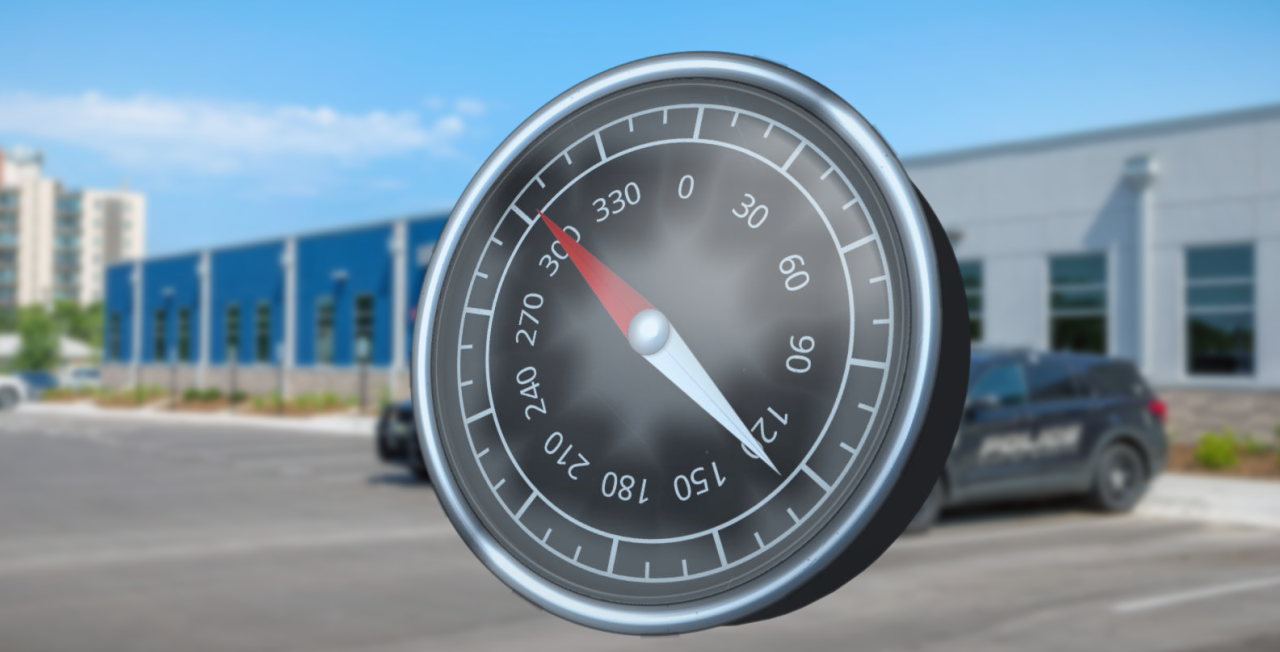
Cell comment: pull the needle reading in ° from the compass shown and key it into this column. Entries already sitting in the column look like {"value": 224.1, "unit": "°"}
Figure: {"value": 305, "unit": "°"}
